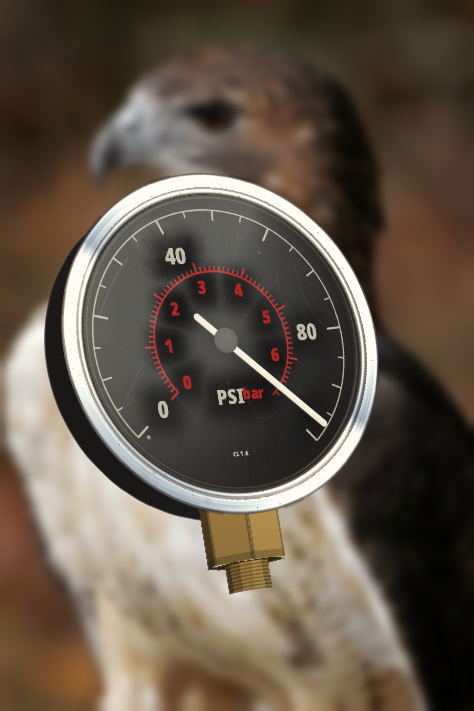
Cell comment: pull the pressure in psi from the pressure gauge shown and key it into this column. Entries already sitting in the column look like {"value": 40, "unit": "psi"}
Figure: {"value": 97.5, "unit": "psi"}
